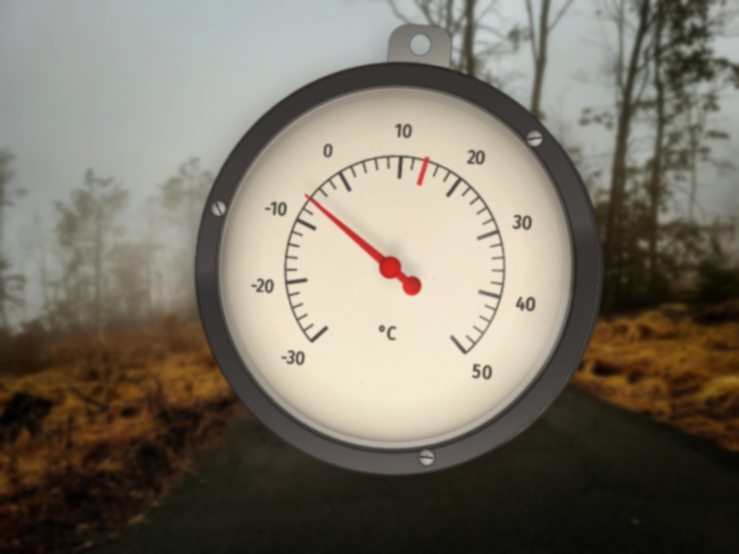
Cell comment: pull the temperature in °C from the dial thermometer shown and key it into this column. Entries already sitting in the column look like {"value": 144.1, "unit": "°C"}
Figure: {"value": -6, "unit": "°C"}
